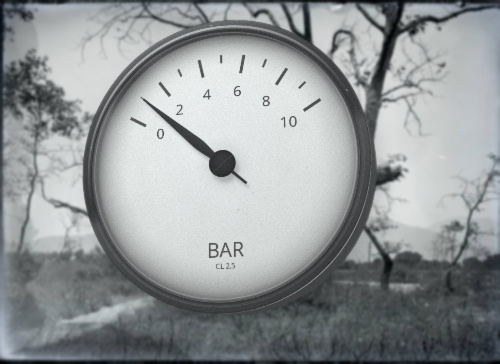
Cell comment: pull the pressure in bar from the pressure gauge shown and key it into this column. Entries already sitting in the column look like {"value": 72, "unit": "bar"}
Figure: {"value": 1, "unit": "bar"}
